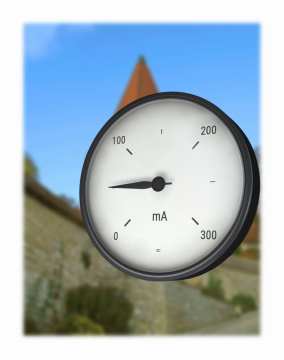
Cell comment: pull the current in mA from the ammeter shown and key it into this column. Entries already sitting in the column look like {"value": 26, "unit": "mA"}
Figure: {"value": 50, "unit": "mA"}
